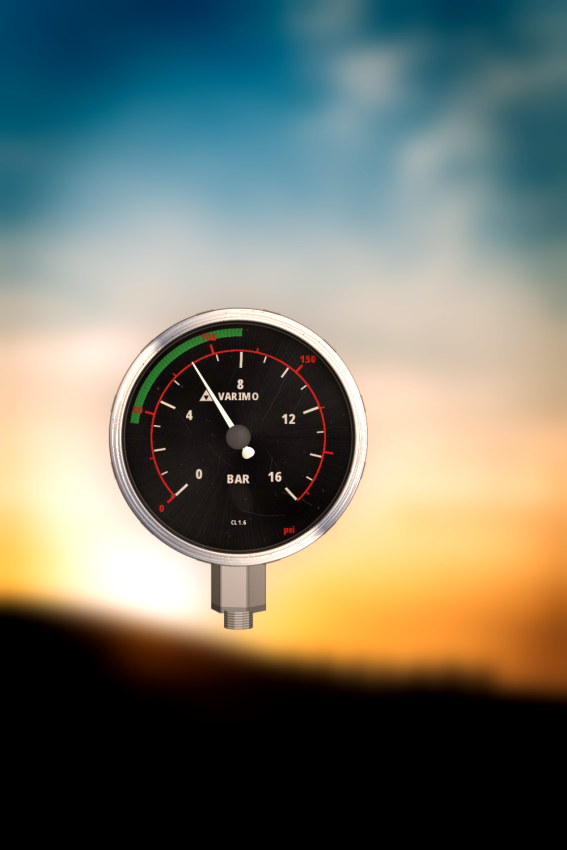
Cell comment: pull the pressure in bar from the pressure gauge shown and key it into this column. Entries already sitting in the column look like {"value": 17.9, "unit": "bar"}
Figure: {"value": 6, "unit": "bar"}
